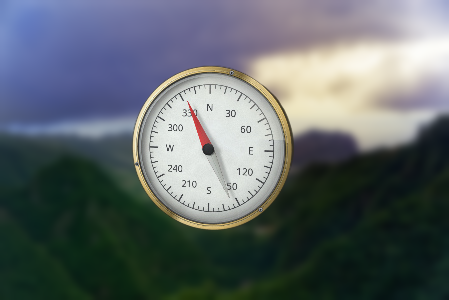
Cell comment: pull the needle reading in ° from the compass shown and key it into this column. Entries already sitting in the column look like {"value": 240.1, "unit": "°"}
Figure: {"value": 335, "unit": "°"}
